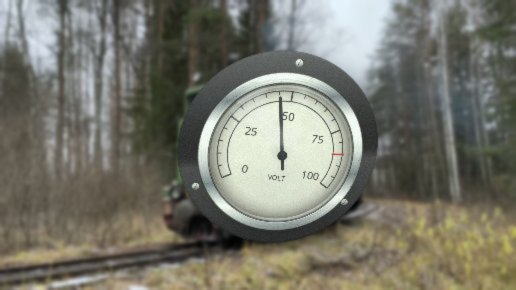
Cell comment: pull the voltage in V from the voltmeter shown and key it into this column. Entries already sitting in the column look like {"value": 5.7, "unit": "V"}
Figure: {"value": 45, "unit": "V"}
